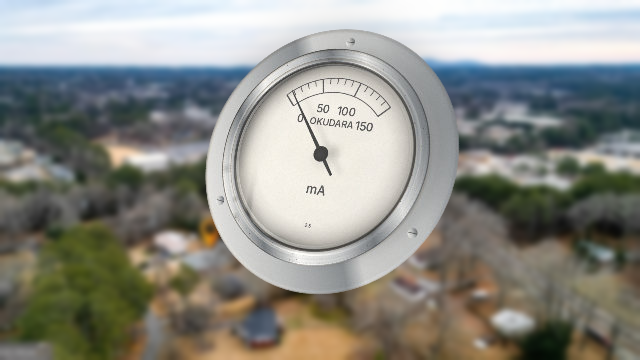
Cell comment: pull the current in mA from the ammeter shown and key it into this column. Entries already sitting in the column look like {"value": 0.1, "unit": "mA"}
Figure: {"value": 10, "unit": "mA"}
